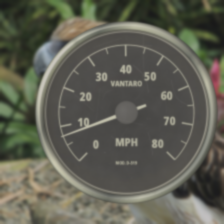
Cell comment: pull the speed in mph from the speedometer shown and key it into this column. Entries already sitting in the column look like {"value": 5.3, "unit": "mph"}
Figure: {"value": 7.5, "unit": "mph"}
